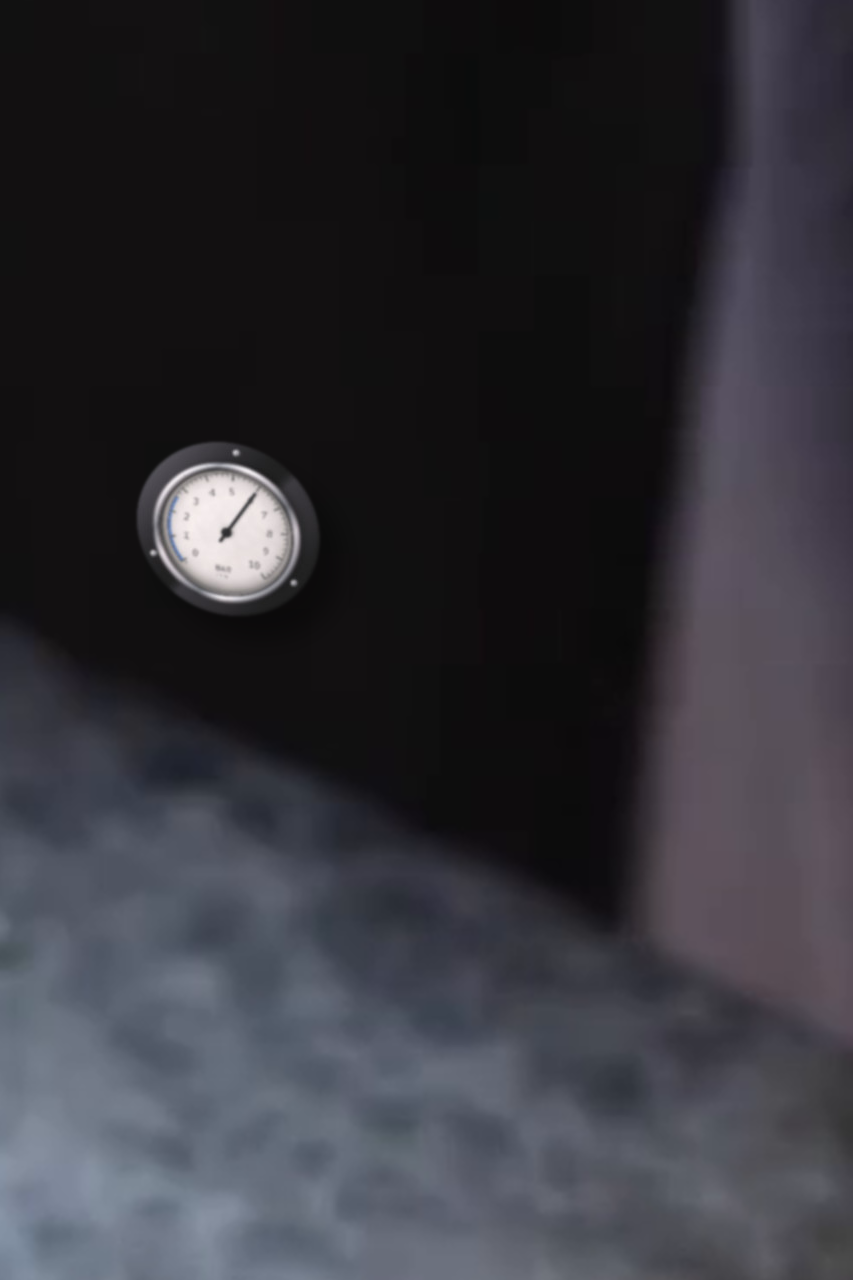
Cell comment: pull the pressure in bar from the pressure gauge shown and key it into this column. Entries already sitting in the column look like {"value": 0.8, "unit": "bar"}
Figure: {"value": 6, "unit": "bar"}
